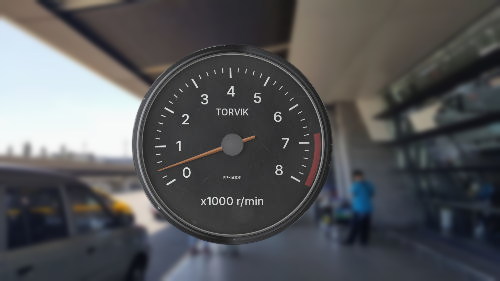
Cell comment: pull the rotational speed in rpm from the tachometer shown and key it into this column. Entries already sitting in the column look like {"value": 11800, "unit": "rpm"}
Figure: {"value": 400, "unit": "rpm"}
